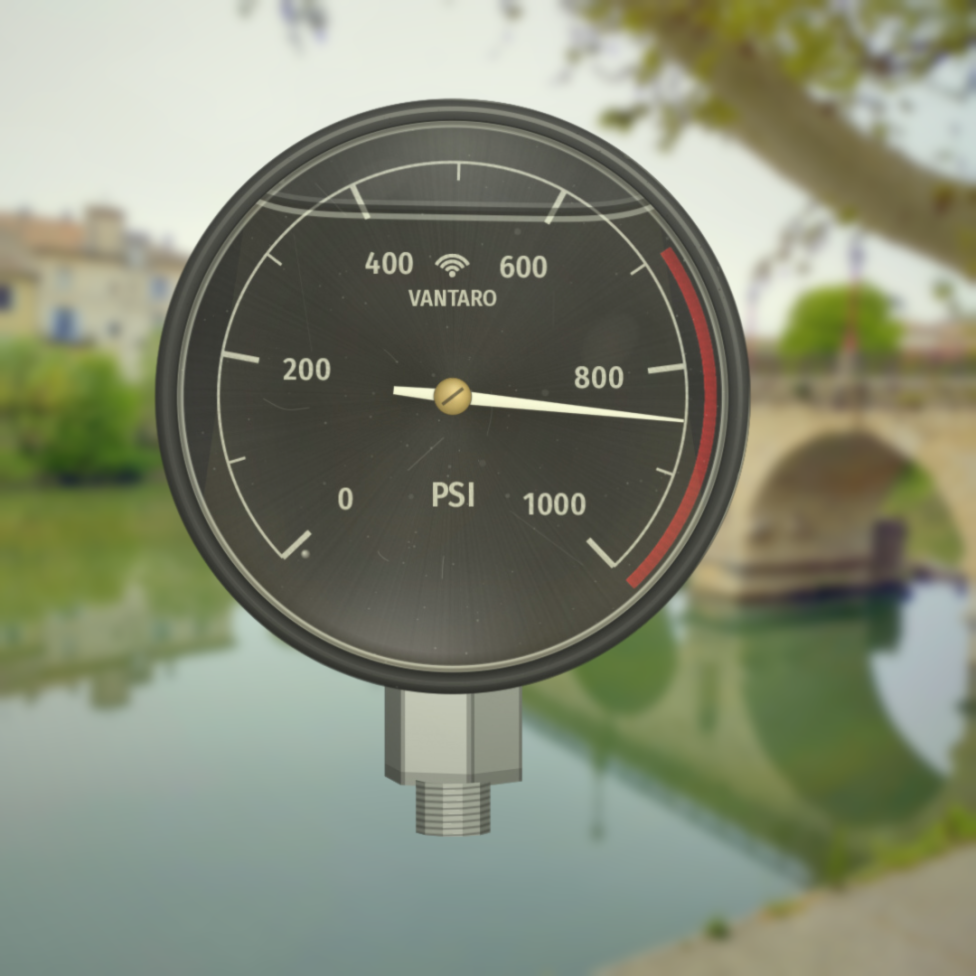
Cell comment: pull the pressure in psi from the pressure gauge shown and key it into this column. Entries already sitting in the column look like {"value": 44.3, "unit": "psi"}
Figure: {"value": 850, "unit": "psi"}
